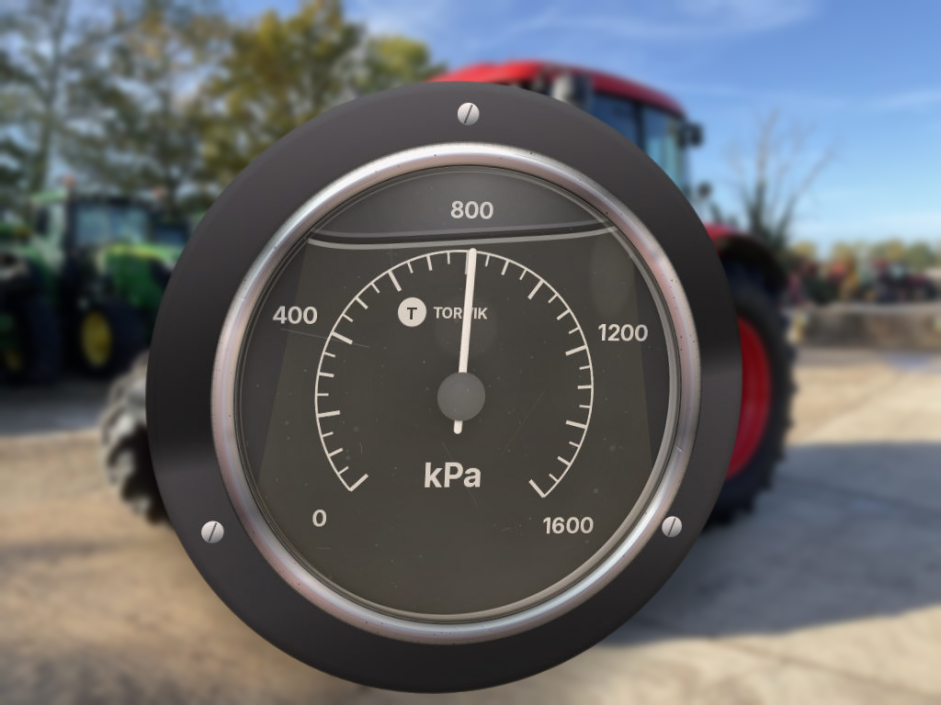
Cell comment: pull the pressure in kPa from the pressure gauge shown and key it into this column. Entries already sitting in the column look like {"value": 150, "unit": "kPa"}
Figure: {"value": 800, "unit": "kPa"}
